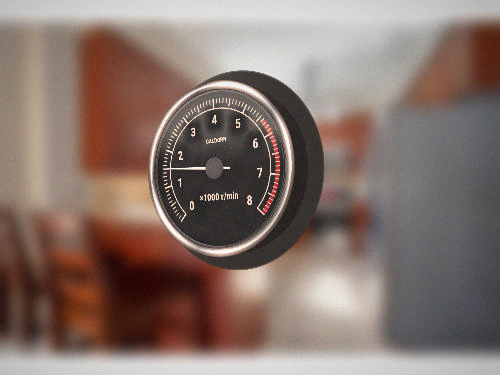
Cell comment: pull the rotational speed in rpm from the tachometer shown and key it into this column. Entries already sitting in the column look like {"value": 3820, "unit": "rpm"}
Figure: {"value": 1500, "unit": "rpm"}
